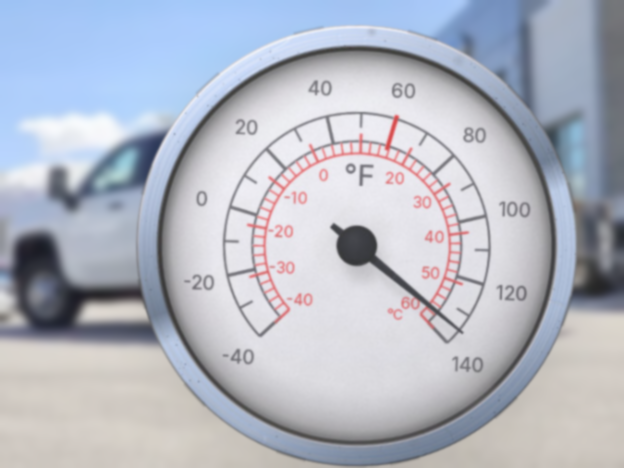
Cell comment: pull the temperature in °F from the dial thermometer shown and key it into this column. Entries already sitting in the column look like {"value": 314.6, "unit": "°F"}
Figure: {"value": 135, "unit": "°F"}
